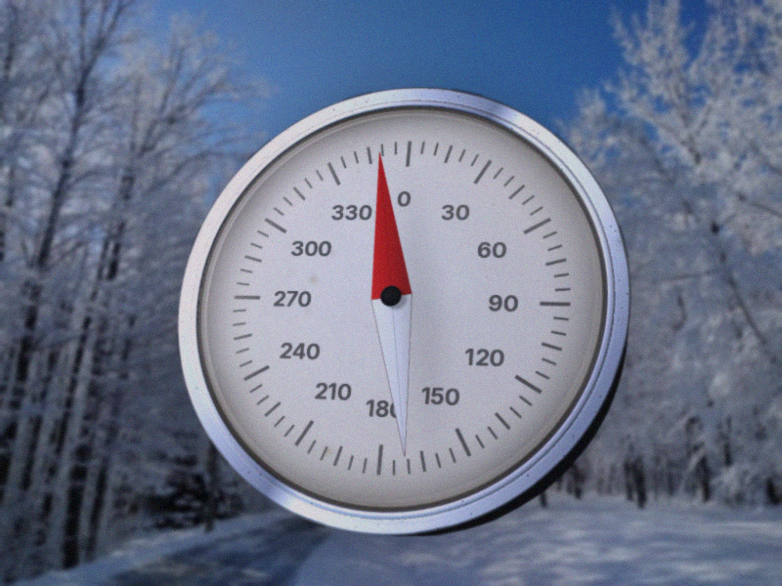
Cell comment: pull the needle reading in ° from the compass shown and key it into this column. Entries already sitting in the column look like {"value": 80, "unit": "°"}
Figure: {"value": 350, "unit": "°"}
